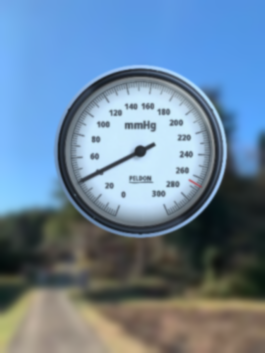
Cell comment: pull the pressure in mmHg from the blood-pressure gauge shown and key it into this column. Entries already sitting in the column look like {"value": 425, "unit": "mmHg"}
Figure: {"value": 40, "unit": "mmHg"}
